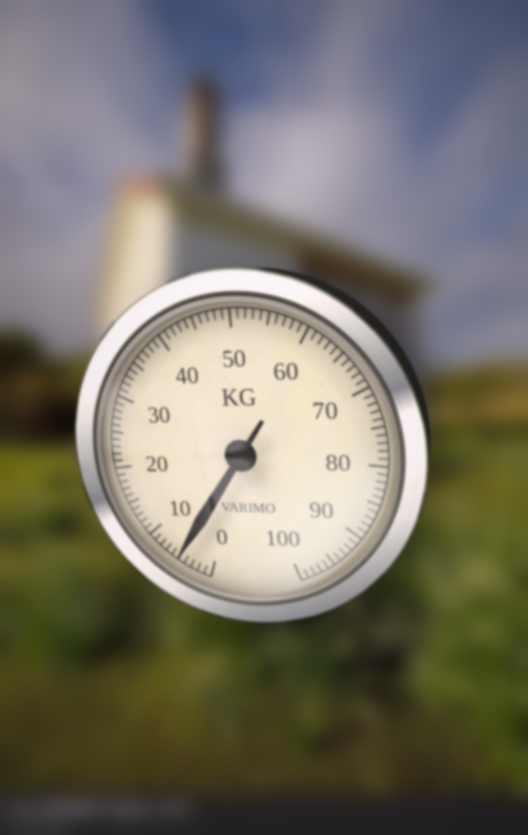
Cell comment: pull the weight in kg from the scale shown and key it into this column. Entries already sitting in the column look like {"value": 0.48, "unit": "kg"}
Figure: {"value": 5, "unit": "kg"}
